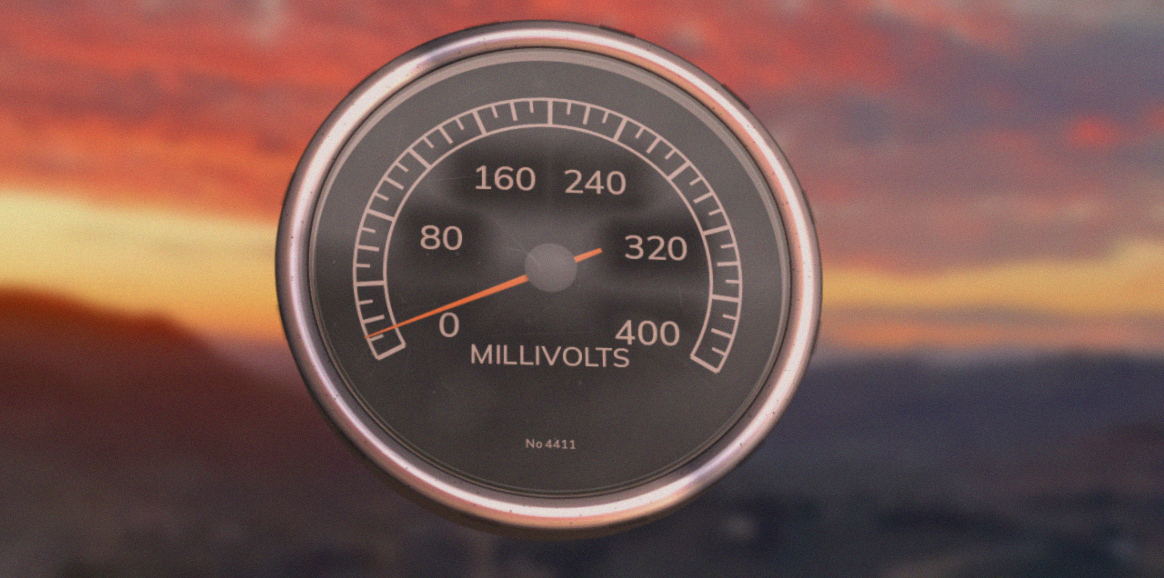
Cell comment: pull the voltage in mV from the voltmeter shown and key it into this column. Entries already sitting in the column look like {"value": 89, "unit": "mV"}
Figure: {"value": 10, "unit": "mV"}
